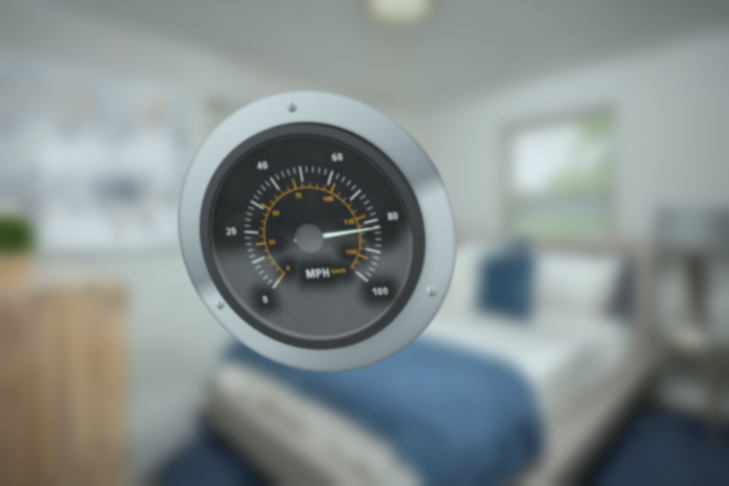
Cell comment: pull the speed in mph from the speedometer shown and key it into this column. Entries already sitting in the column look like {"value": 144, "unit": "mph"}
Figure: {"value": 82, "unit": "mph"}
